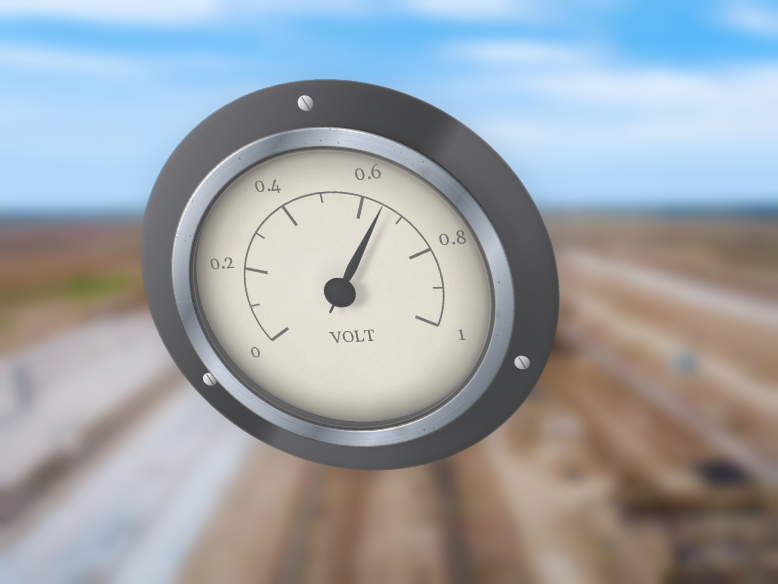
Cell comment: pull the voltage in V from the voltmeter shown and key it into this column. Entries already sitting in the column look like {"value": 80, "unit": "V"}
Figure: {"value": 0.65, "unit": "V"}
